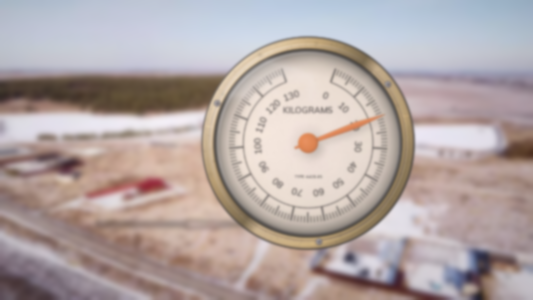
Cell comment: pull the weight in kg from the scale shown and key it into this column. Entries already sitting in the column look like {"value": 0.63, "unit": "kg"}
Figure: {"value": 20, "unit": "kg"}
